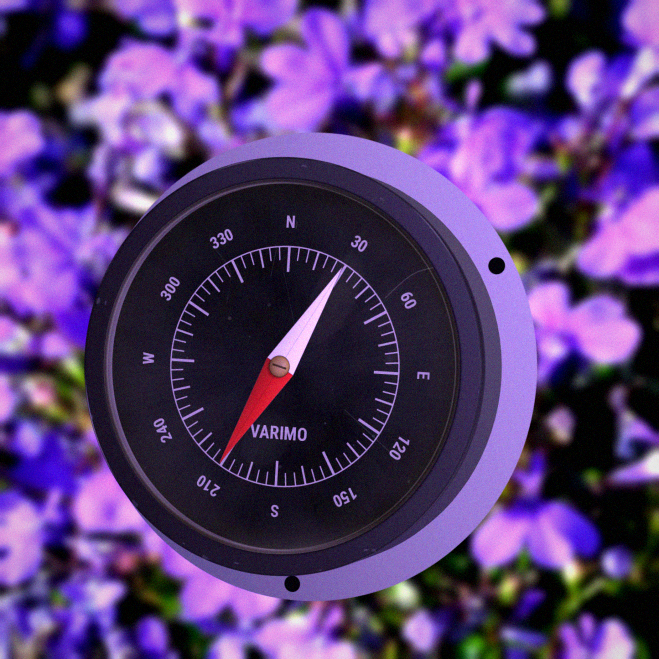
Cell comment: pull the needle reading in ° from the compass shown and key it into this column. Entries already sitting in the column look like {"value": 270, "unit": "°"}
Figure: {"value": 210, "unit": "°"}
